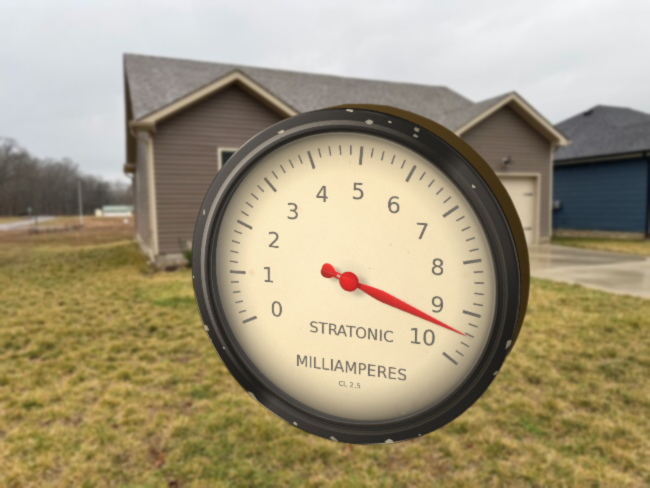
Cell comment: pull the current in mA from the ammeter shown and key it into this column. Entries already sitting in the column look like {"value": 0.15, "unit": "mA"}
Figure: {"value": 9.4, "unit": "mA"}
